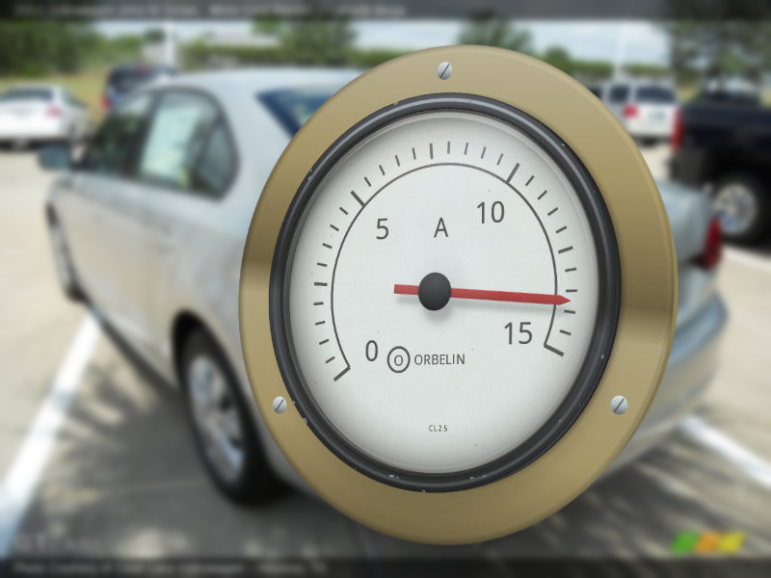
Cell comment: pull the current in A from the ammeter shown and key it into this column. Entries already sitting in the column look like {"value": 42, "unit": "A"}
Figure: {"value": 13.75, "unit": "A"}
